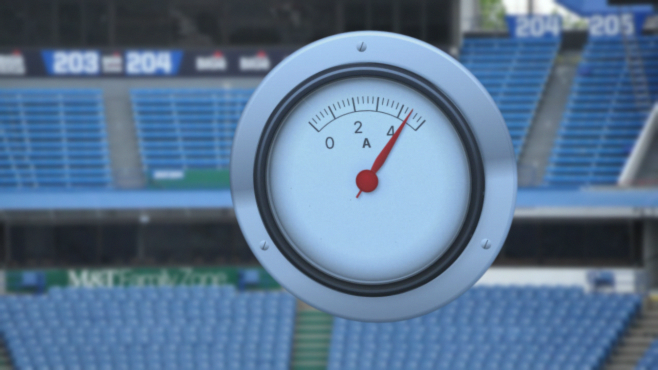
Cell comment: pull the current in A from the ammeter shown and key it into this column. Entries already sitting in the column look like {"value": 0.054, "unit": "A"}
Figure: {"value": 4.4, "unit": "A"}
